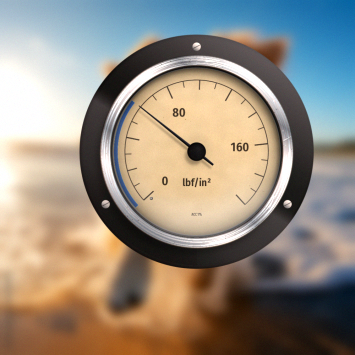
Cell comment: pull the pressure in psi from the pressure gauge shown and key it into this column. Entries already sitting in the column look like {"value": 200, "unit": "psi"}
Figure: {"value": 60, "unit": "psi"}
